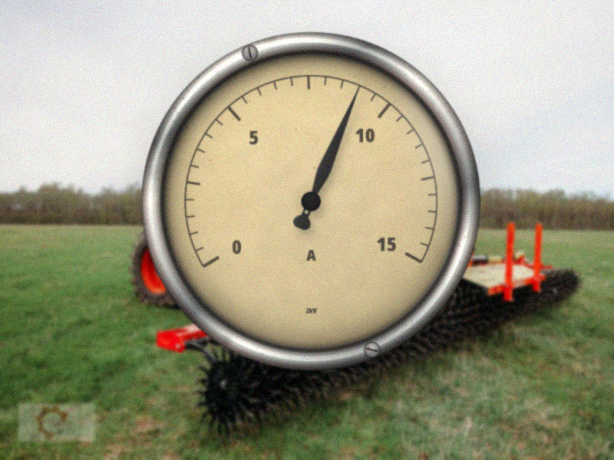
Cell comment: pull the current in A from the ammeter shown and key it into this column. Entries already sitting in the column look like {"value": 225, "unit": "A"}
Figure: {"value": 9, "unit": "A"}
